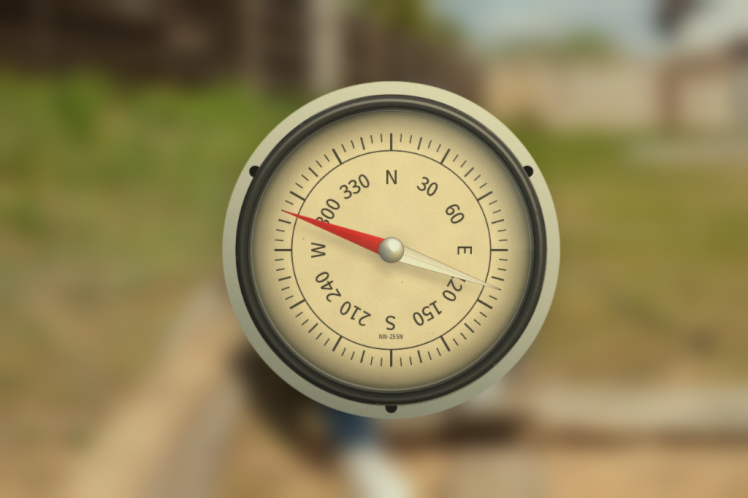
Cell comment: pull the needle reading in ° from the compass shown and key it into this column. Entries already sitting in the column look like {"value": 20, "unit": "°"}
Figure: {"value": 290, "unit": "°"}
